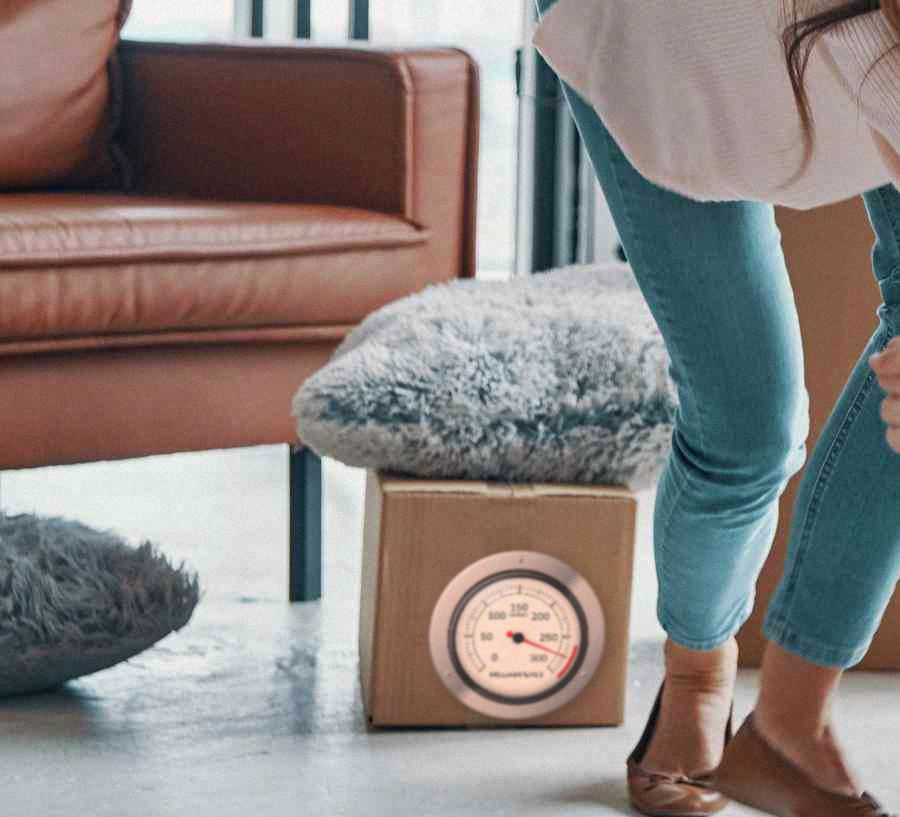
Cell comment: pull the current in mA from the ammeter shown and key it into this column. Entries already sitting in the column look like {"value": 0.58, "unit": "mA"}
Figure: {"value": 275, "unit": "mA"}
